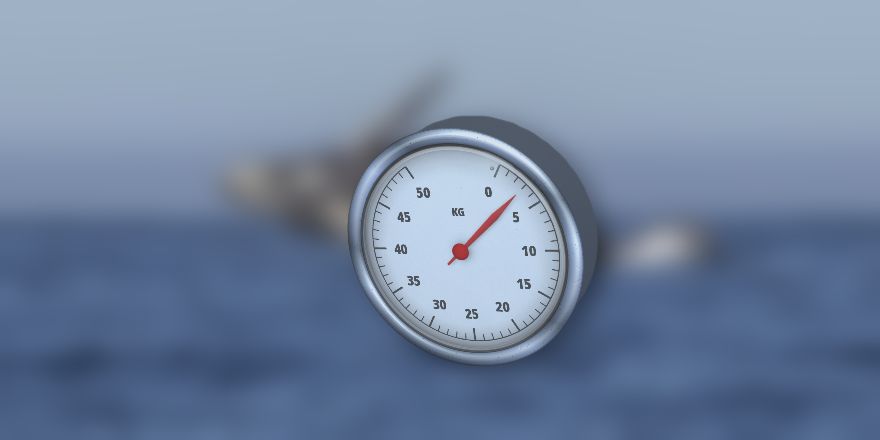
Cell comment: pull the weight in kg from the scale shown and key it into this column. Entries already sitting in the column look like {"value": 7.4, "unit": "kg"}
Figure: {"value": 3, "unit": "kg"}
